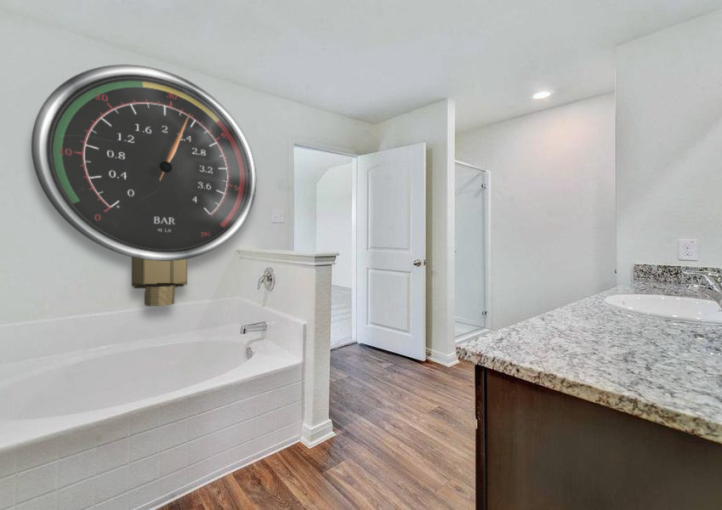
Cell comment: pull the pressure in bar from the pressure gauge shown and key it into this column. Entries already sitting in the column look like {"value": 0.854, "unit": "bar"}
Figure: {"value": 2.3, "unit": "bar"}
